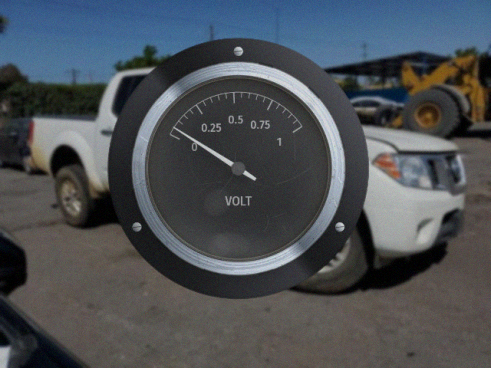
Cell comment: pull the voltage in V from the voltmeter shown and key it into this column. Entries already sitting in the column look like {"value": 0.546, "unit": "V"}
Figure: {"value": 0.05, "unit": "V"}
